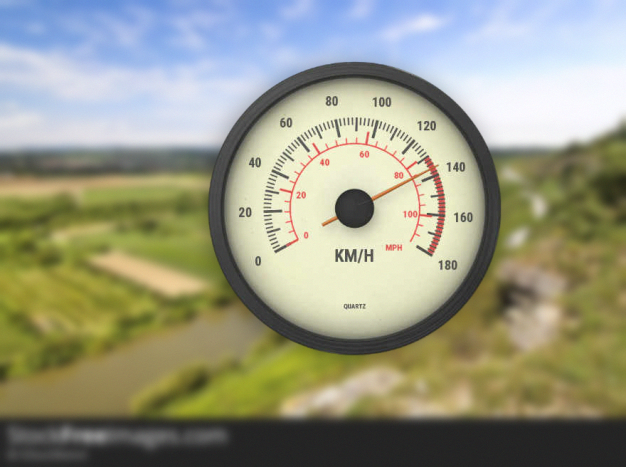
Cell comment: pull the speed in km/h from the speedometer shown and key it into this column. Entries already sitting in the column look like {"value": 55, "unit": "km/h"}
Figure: {"value": 136, "unit": "km/h"}
